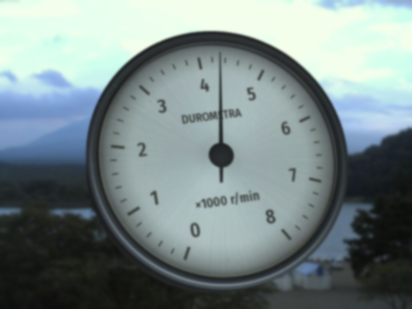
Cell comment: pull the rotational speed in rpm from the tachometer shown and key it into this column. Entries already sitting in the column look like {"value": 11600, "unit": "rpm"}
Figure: {"value": 4300, "unit": "rpm"}
